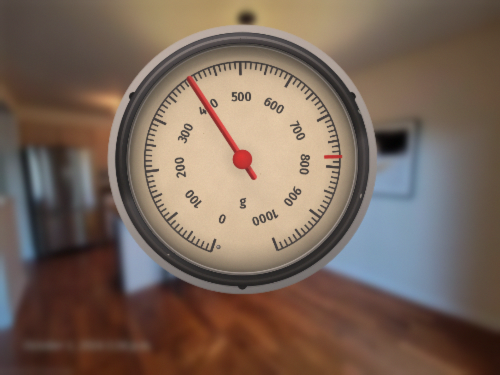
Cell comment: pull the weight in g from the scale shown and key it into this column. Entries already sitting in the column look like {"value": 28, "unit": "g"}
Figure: {"value": 400, "unit": "g"}
